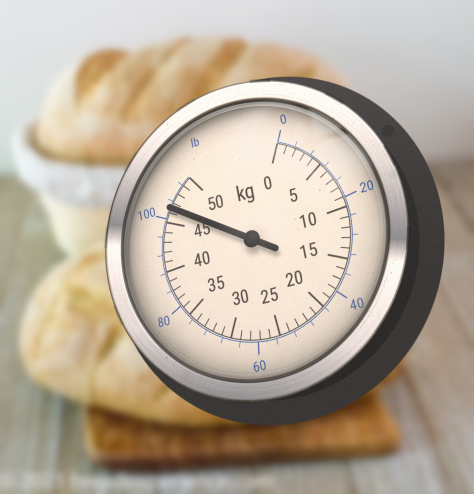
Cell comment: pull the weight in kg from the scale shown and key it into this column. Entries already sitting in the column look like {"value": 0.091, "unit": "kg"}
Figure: {"value": 46.5, "unit": "kg"}
